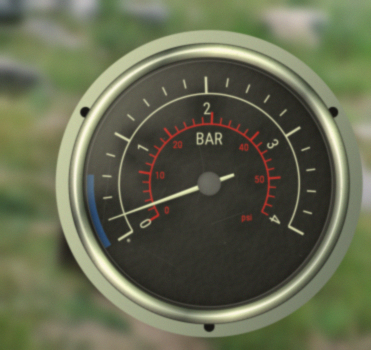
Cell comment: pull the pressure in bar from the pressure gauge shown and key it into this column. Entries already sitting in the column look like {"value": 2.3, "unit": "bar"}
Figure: {"value": 0.2, "unit": "bar"}
